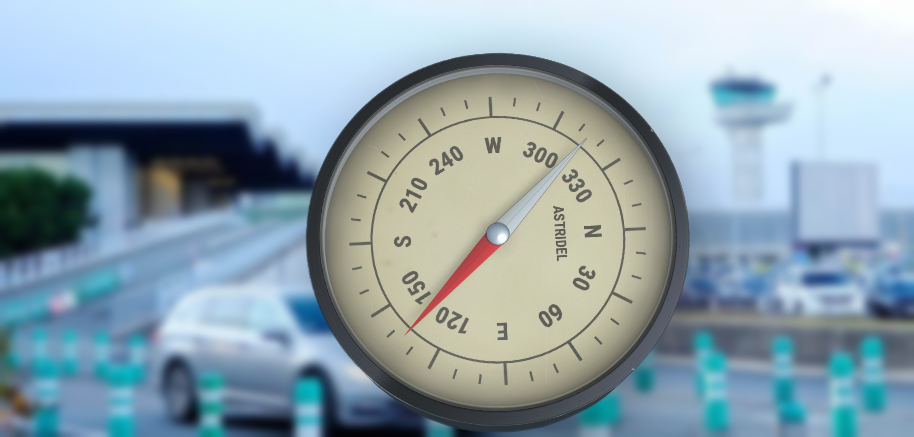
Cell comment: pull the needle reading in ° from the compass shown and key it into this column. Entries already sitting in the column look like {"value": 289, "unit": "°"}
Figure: {"value": 135, "unit": "°"}
